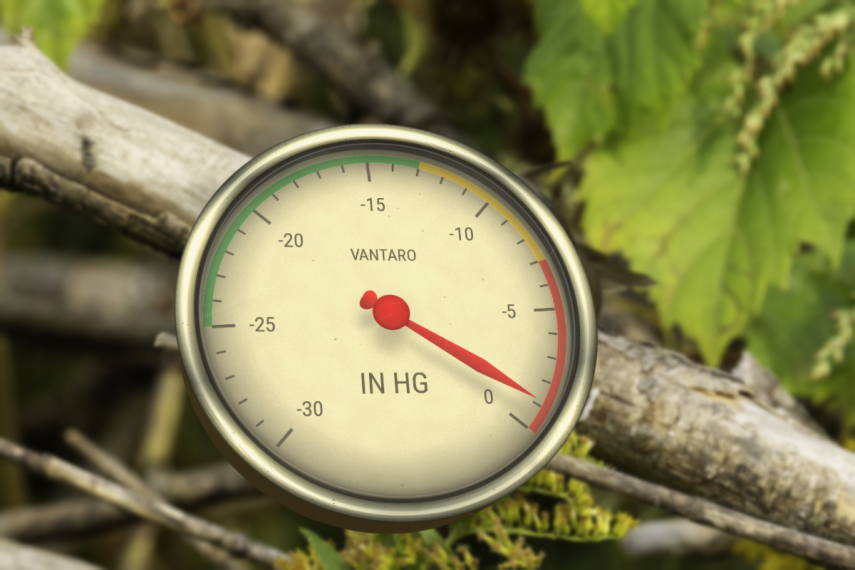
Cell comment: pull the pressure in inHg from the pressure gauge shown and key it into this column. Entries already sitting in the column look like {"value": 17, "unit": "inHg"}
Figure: {"value": -1, "unit": "inHg"}
